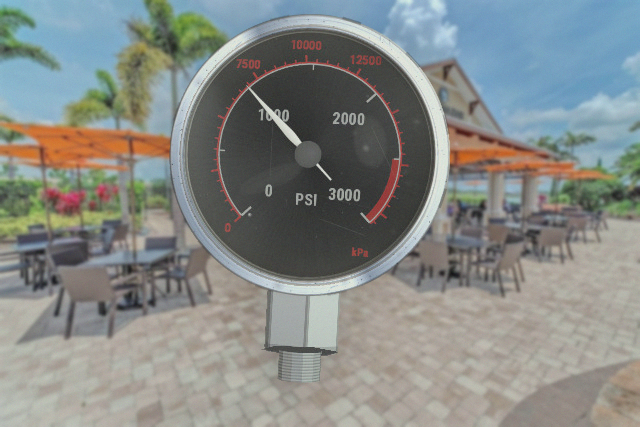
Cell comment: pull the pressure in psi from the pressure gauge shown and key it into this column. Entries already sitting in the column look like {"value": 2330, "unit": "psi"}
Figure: {"value": 1000, "unit": "psi"}
